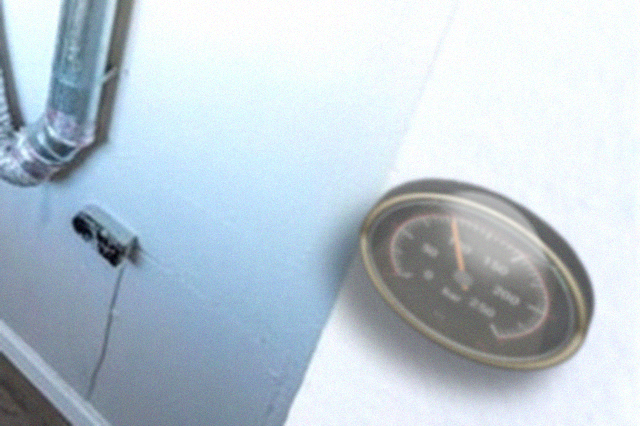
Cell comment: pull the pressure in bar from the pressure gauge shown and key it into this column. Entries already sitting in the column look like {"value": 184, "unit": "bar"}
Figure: {"value": 100, "unit": "bar"}
